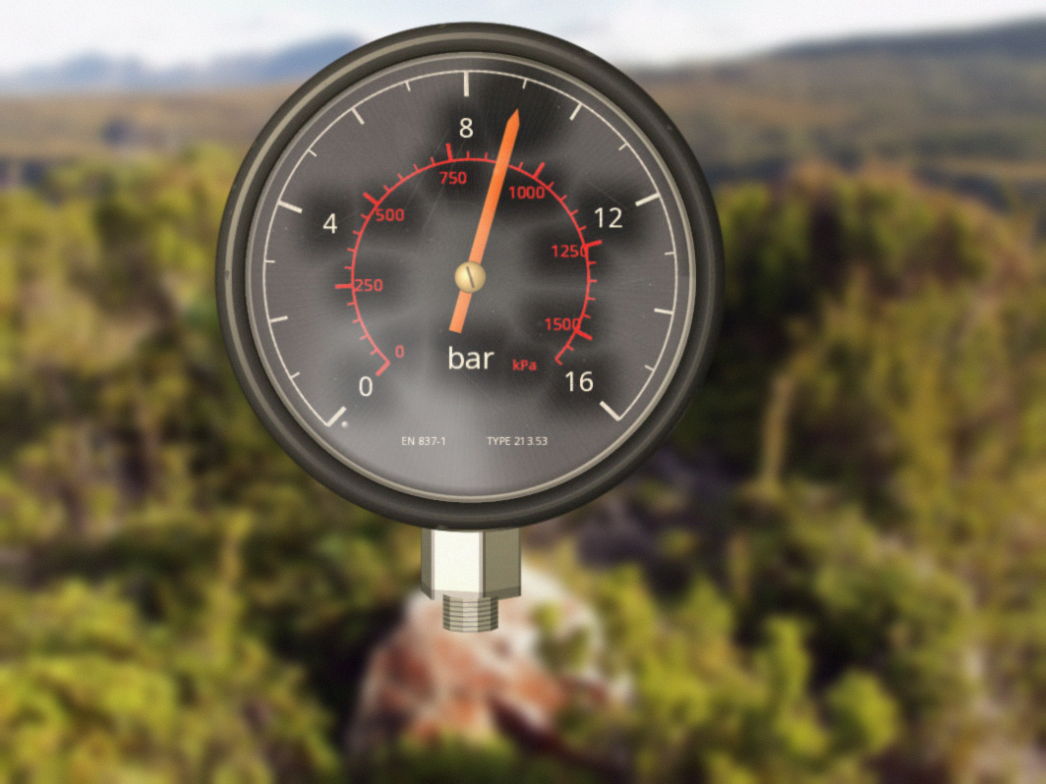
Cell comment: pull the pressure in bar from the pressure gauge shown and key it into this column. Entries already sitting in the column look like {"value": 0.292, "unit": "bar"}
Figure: {"value": 9, "unit": "bar"}
